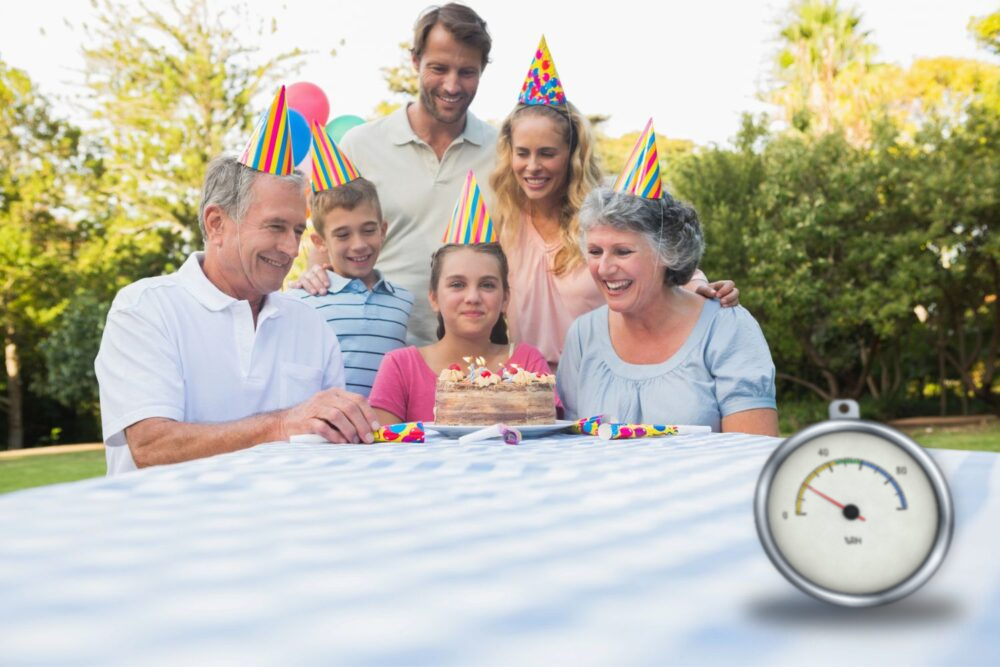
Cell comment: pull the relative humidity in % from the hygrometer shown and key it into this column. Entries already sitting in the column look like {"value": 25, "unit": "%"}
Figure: {"value": 20, "unit": "%"}
